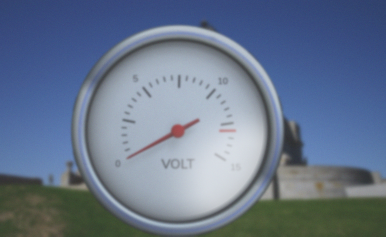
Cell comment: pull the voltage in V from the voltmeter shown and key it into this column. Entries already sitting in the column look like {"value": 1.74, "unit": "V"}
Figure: {"value": 0, "unit": "V"}
